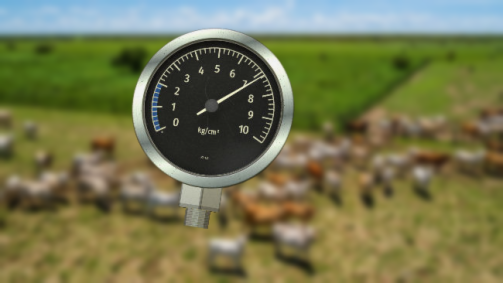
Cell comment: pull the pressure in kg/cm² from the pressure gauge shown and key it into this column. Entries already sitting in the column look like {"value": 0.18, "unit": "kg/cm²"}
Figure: {"value": 7.2, "unit": "kg/cm²"}
